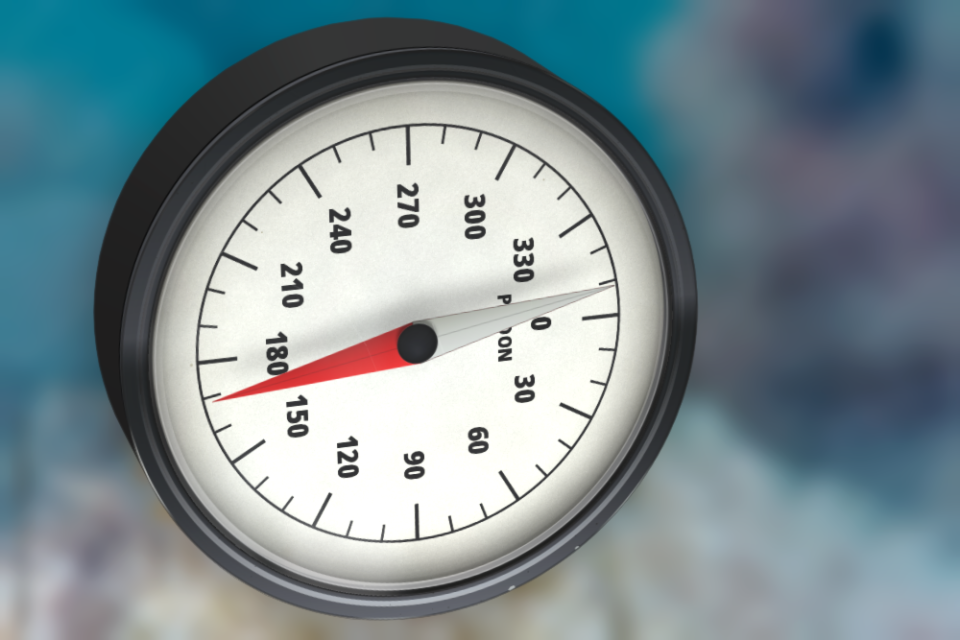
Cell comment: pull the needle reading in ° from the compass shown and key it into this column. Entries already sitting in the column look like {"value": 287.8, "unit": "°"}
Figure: {"value": 170, "unit": "°"}
